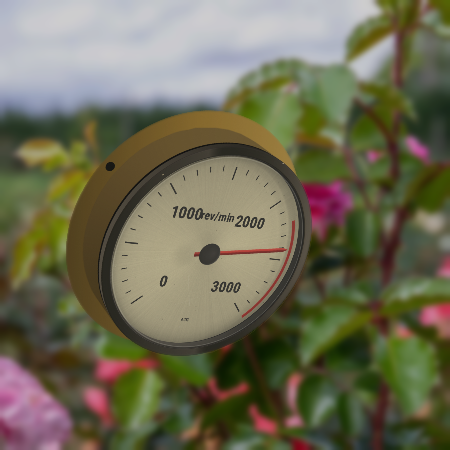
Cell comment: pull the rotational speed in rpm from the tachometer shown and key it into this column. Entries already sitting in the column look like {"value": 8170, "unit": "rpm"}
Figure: {"value": 2400, "unit": "rpm"}
